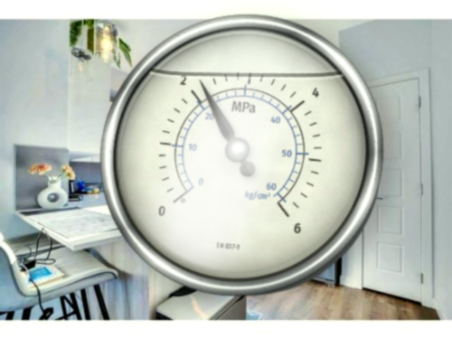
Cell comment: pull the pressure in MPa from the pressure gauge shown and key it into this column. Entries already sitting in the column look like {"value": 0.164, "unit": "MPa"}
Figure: {"value": 2.2, "unit": "MPa"}
